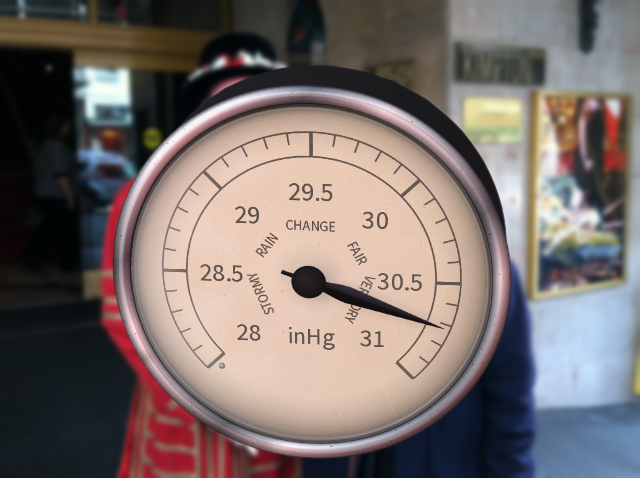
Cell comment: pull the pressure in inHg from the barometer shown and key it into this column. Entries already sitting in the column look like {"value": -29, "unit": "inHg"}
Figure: {"value": 30.7, "unit": "inHg"}
